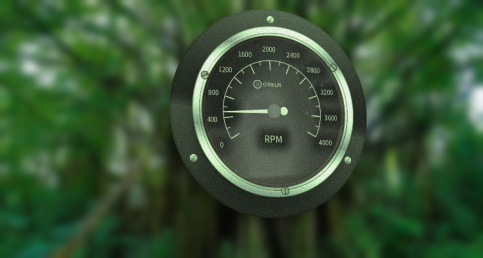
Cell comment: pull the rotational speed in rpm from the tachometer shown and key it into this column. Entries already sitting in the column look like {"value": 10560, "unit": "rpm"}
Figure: {"value": 500, "unit": "rpm"}
